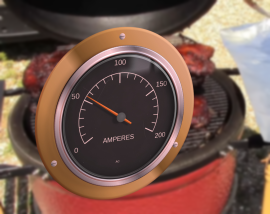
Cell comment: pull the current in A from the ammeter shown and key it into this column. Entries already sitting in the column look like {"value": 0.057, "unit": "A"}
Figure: {"value": 55, "unit": "A"}
